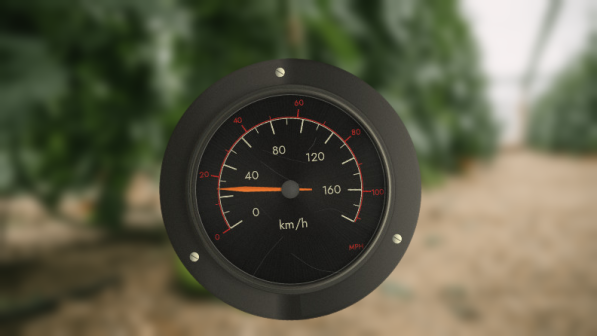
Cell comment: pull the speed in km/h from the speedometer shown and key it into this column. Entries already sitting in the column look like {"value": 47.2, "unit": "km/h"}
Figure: {"value": 25, "unit": "km/h"}
